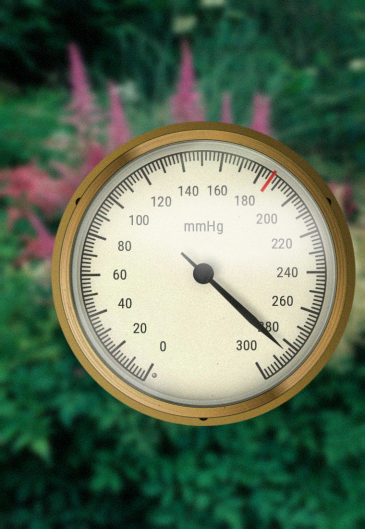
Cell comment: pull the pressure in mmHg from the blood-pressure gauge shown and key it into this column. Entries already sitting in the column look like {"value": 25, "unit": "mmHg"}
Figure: {"value": 284, "unit": "mmHg"}
